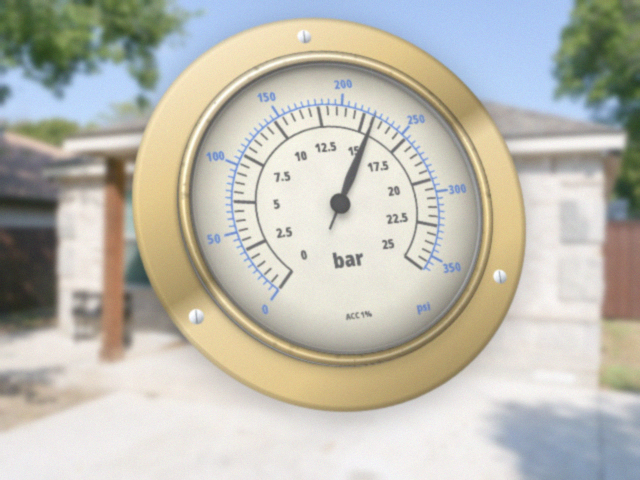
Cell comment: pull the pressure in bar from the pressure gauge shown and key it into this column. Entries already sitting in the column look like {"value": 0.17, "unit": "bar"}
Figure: {"value": 15.5, "unit": "bar"}
